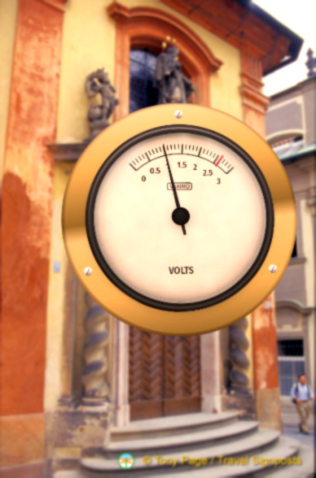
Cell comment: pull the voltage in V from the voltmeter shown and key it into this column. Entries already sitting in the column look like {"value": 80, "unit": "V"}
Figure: {"value": 1, "unit": "V"}
